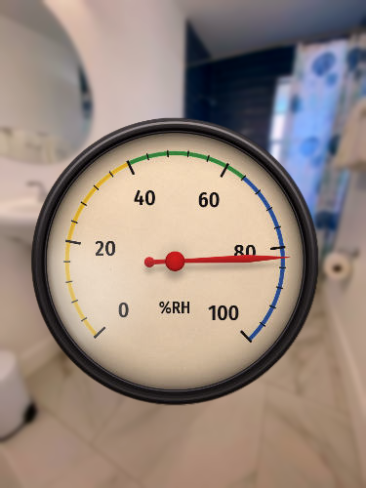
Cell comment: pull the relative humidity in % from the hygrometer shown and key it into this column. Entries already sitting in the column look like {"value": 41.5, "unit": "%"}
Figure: {"value": 82, "unit": "%"}
